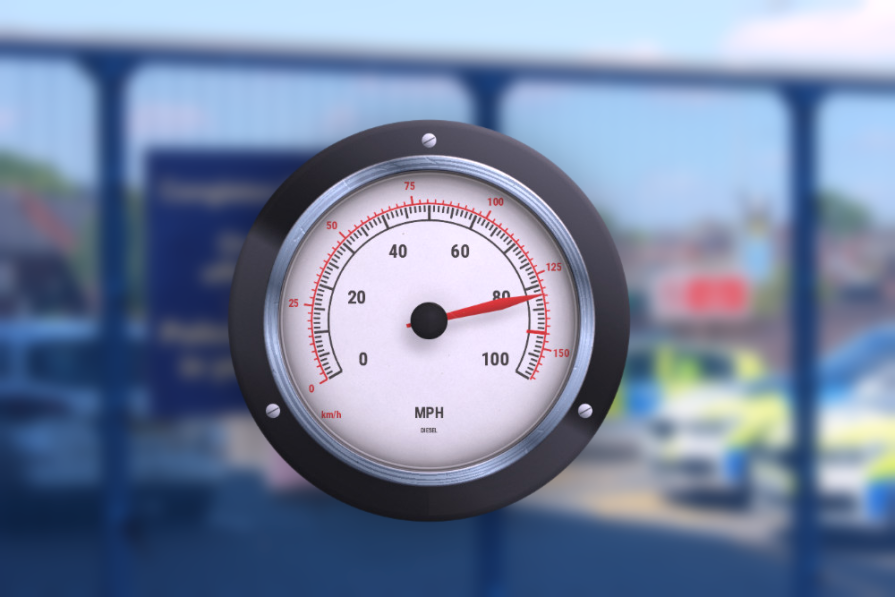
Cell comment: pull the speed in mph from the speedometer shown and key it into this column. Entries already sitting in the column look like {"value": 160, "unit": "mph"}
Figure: {"value": 82, "unit": "mph"}
